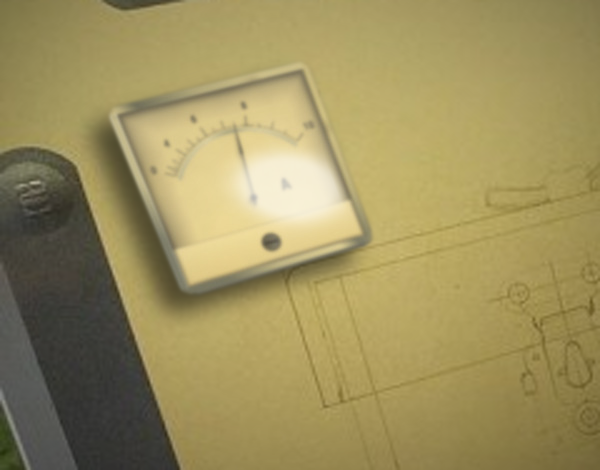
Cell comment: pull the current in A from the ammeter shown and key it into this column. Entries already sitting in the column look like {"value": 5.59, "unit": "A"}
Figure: {"value": 7.5, "unit": "A"}
